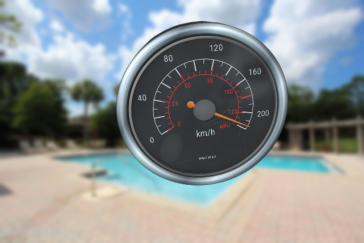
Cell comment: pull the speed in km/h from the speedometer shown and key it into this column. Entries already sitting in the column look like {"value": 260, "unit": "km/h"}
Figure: {"value": 215, "unit": "km/h"}
